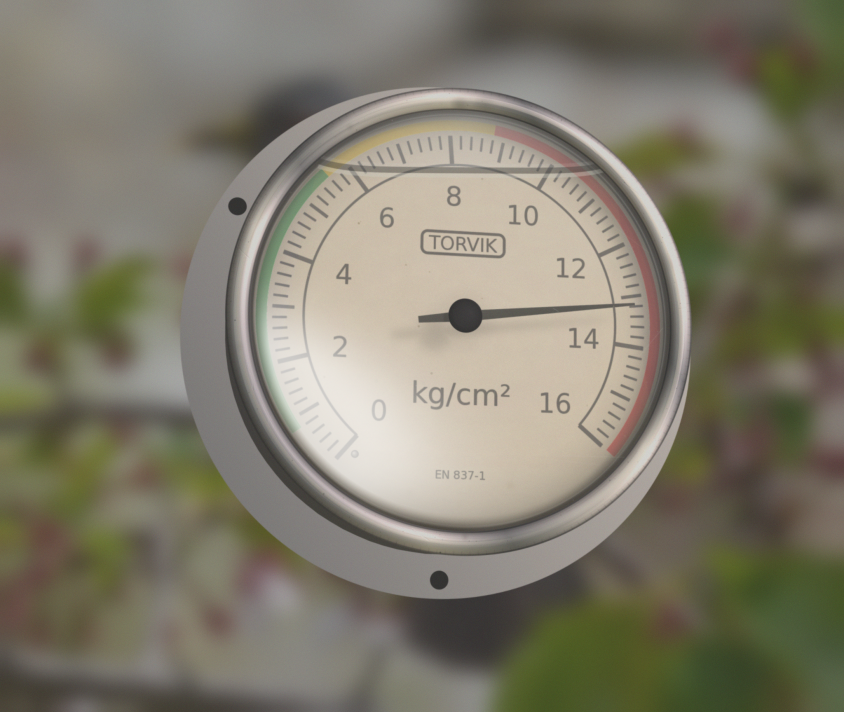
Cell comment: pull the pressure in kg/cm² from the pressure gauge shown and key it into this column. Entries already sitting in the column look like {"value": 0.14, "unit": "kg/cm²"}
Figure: {"value": 13.2, "unit": "kg/cm²"}
